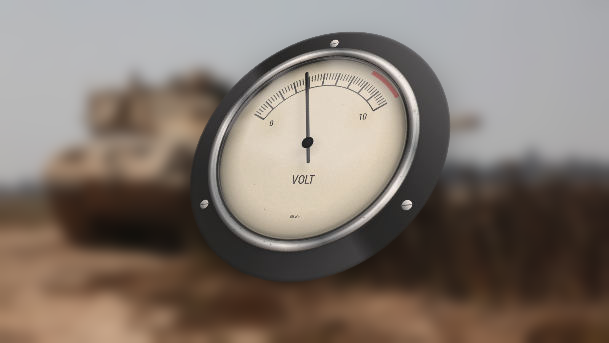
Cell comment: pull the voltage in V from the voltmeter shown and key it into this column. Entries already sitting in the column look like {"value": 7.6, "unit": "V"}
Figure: {"value": 4, "unit": "V"}
